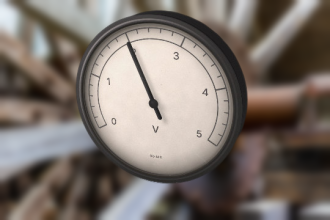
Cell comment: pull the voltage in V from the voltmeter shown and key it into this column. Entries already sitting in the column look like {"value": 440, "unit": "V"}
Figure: {"value": 2, "unit": "V"}
